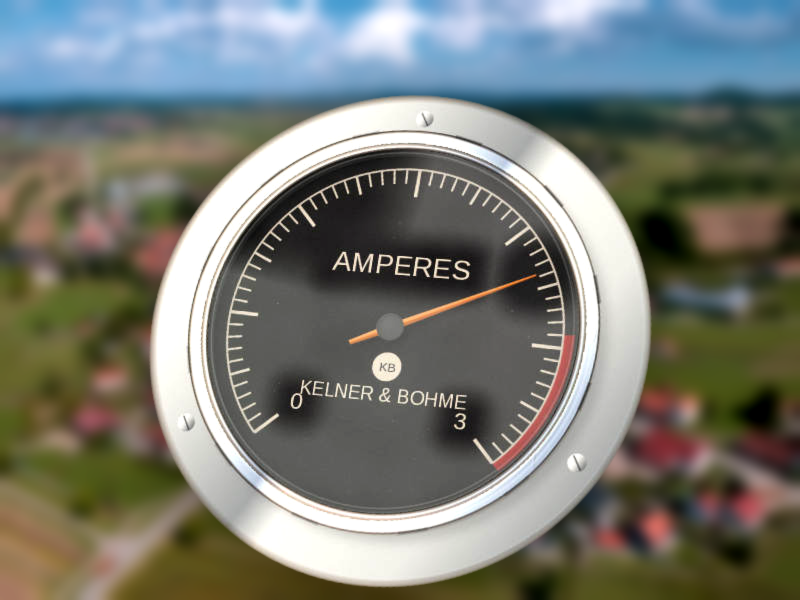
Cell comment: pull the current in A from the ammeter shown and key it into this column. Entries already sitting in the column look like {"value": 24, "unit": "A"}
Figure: {"value": 2.2, "unit": "A"}
